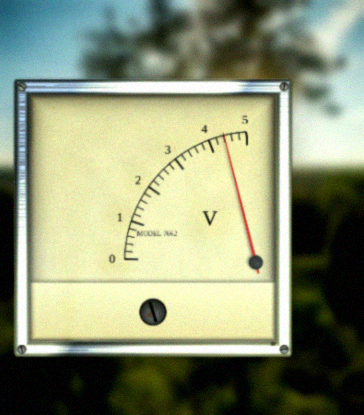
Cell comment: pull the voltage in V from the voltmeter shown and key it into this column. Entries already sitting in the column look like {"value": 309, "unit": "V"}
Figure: {"value": 4.4, "unit": "V"}
